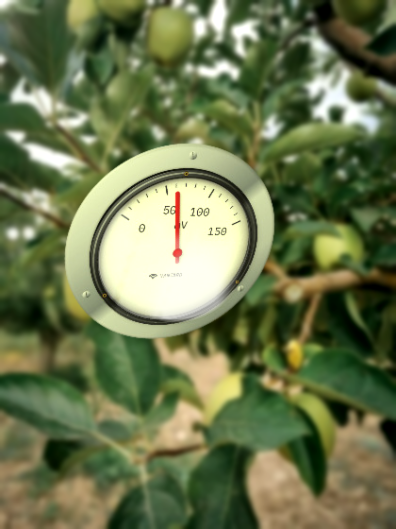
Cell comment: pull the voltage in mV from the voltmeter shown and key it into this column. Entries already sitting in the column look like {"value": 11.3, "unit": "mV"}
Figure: {"value": 60, "unit": "mV"}
